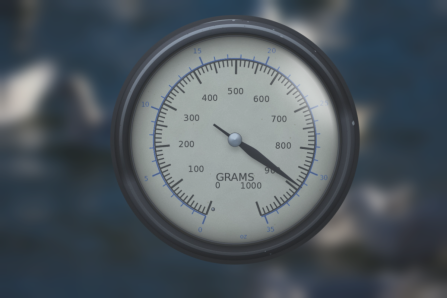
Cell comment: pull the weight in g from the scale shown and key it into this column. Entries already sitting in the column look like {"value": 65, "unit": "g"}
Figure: {"value": 890, "unit": "g"}
